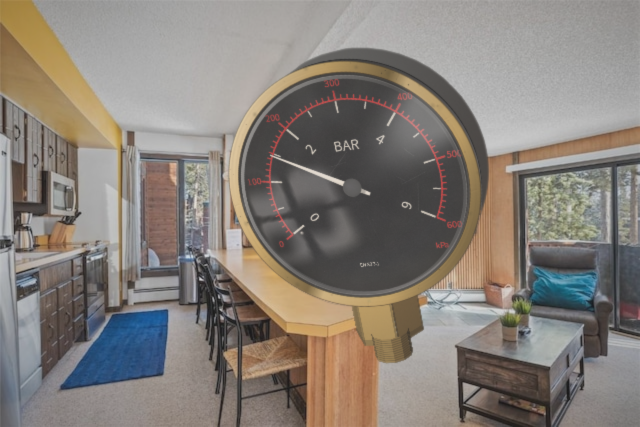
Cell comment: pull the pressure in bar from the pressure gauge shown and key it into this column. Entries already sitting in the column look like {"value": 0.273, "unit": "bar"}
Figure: {"value": 1.5, "unit": "bar"}
